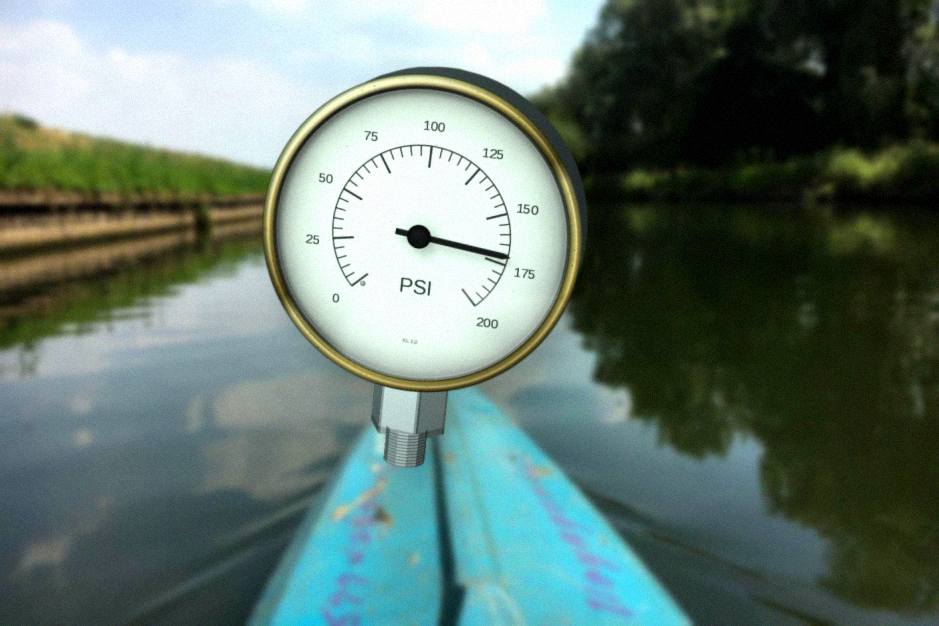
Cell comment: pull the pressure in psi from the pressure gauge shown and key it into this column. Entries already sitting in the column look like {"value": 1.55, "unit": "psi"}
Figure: {"value": 170, "unit": "psi"}
